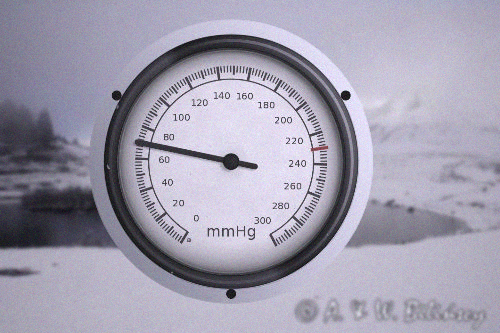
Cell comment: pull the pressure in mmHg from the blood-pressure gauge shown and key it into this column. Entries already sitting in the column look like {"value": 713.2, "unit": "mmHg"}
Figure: {"value": 70, "unit": "mmHg"}
